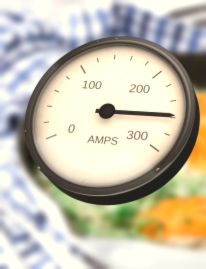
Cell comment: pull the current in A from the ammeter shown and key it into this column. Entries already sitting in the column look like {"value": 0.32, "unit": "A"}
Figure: {"value": 260, "unit": "A"}
